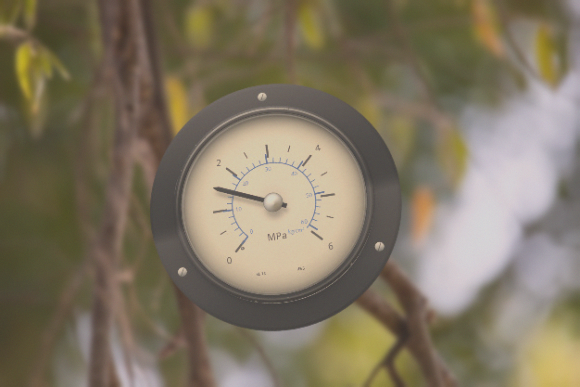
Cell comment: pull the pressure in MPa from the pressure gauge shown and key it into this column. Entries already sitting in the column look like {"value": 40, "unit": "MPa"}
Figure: {"value": 1.5, "unit": "MPa"}
